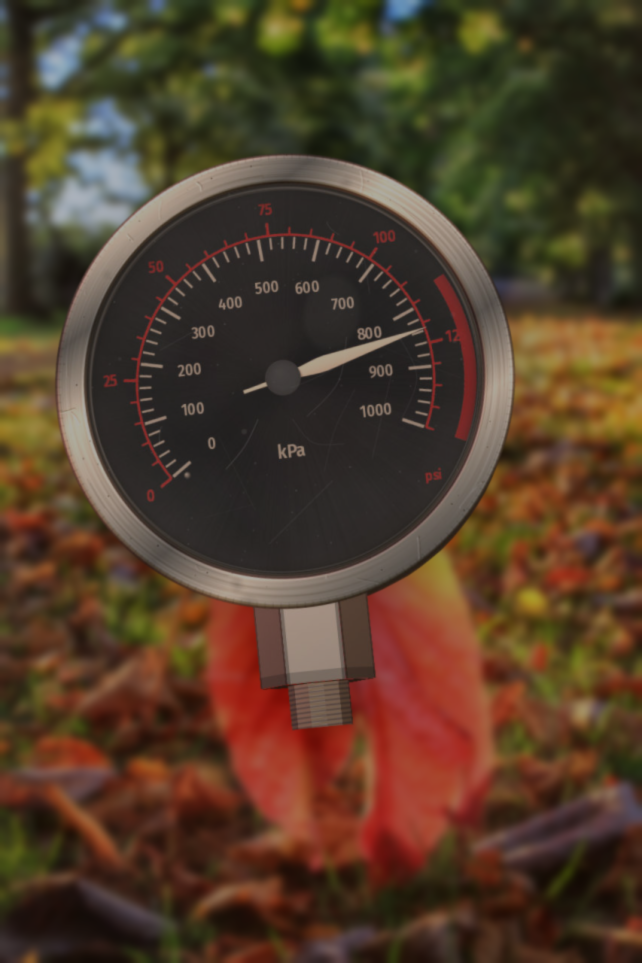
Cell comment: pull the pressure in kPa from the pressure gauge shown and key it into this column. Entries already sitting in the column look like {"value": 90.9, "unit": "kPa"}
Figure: {"value": 840, "unit": "kPa"}
